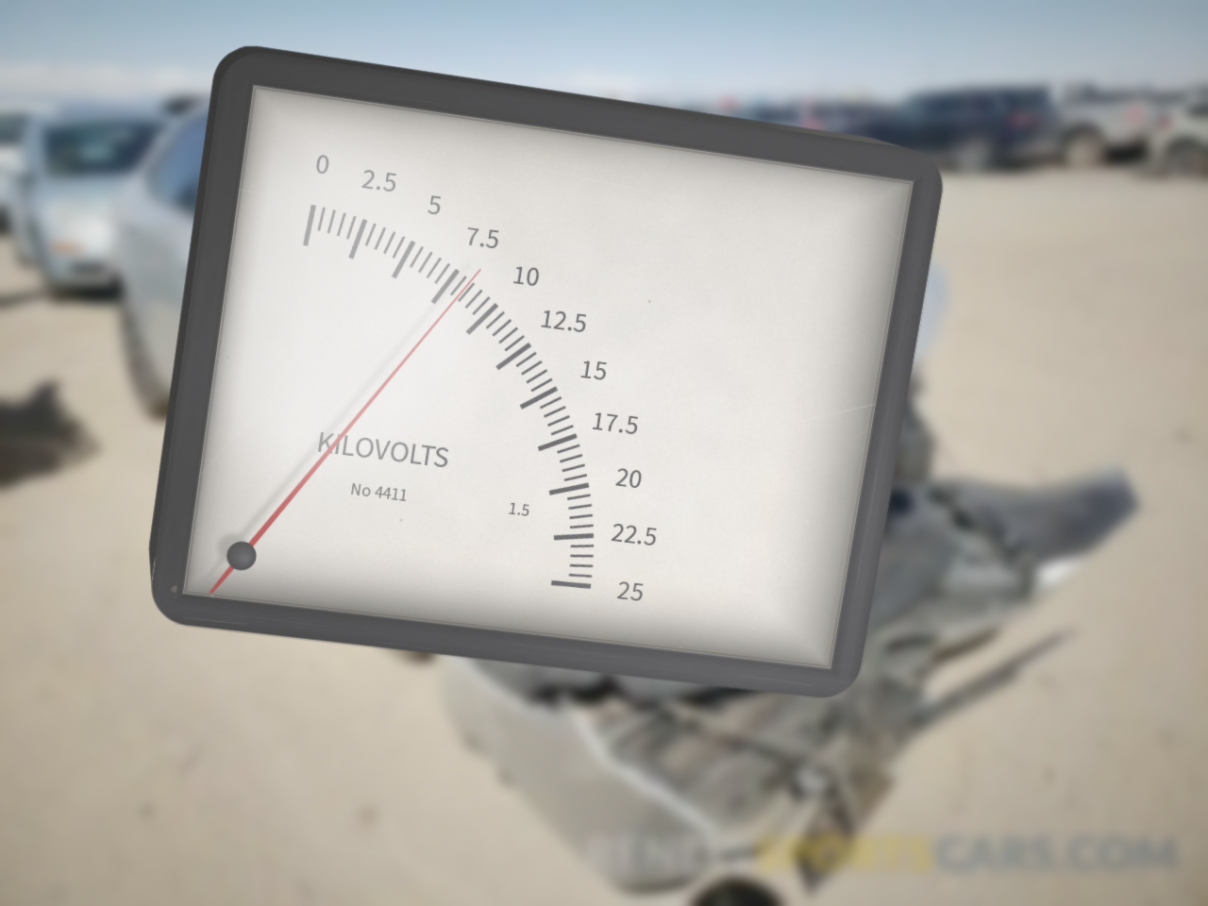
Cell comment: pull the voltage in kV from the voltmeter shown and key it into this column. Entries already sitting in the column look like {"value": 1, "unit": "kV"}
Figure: {"value": 8.25, "unit": "kV"}
